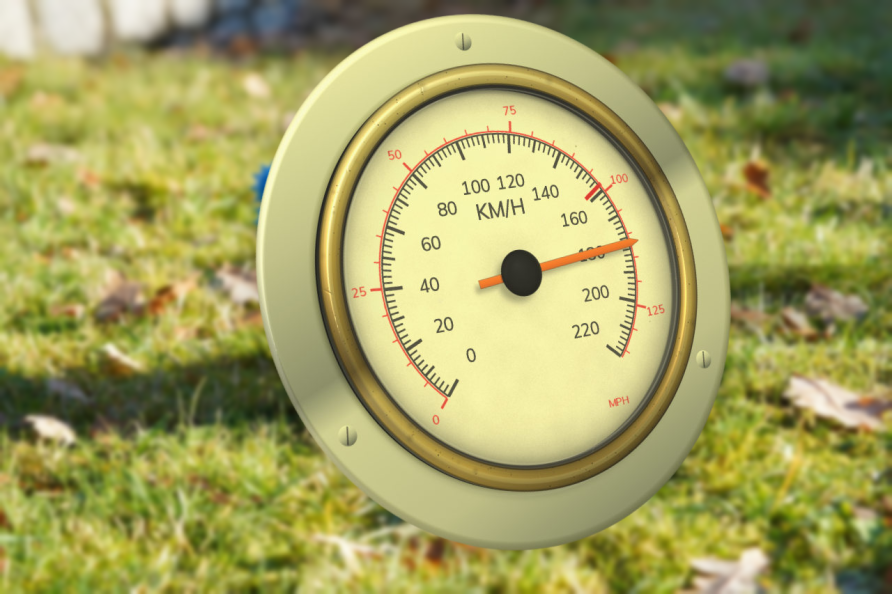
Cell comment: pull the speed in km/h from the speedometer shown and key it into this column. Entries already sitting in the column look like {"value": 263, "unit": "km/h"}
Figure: {"value": 180, "unit": "km/h"}
